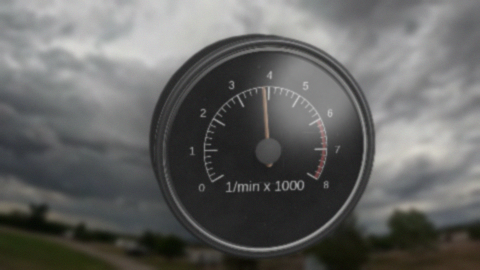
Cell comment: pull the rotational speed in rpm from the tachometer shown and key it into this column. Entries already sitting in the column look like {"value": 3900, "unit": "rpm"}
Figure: {"value": 3800, "unit": "rpm"}
